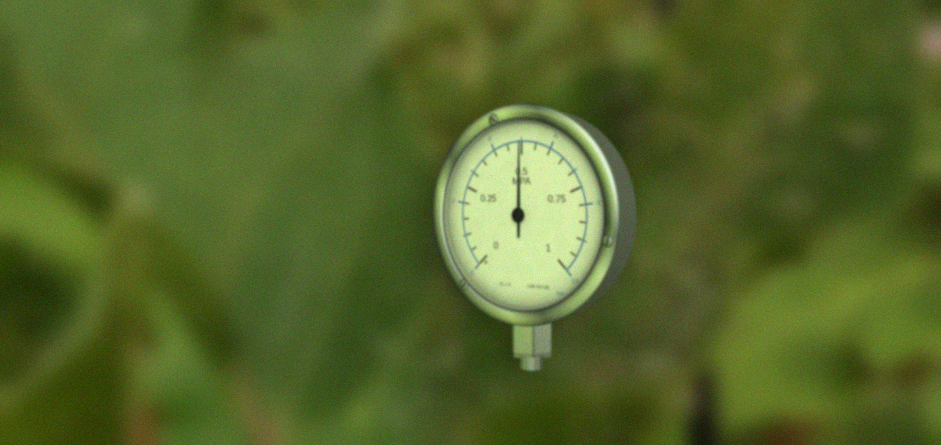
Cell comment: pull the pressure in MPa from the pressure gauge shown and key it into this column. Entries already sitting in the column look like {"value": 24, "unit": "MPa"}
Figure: {"value": 0.5, "unit": "MPa"}
